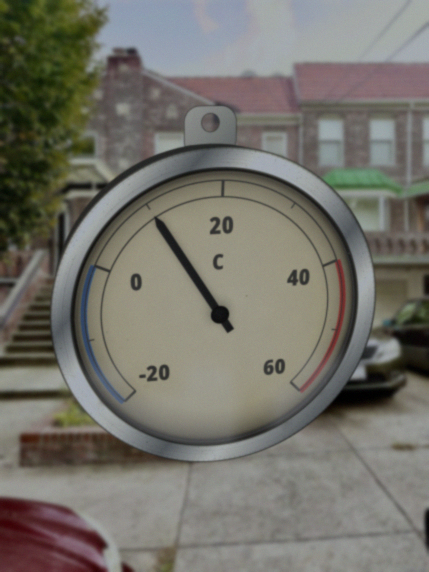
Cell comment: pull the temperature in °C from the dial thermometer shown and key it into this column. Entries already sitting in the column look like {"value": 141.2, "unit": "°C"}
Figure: {"value": 10, "unit": "°C"}
